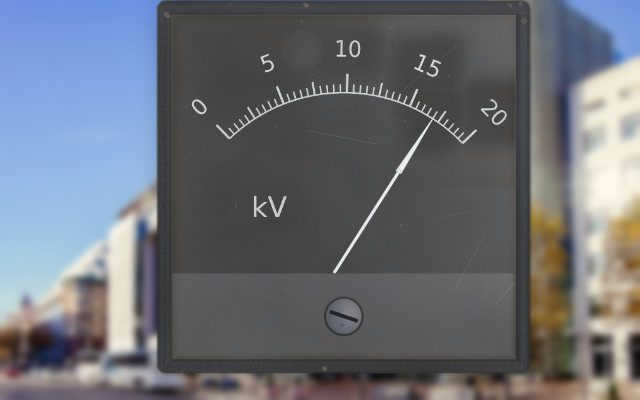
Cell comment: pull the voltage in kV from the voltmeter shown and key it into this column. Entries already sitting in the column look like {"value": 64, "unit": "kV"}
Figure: {"value": 17, "unit": "kV"}
